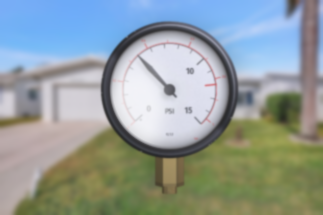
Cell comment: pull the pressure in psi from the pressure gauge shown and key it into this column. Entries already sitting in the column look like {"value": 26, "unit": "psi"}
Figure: {"value": 5, "unit": "psi"}
